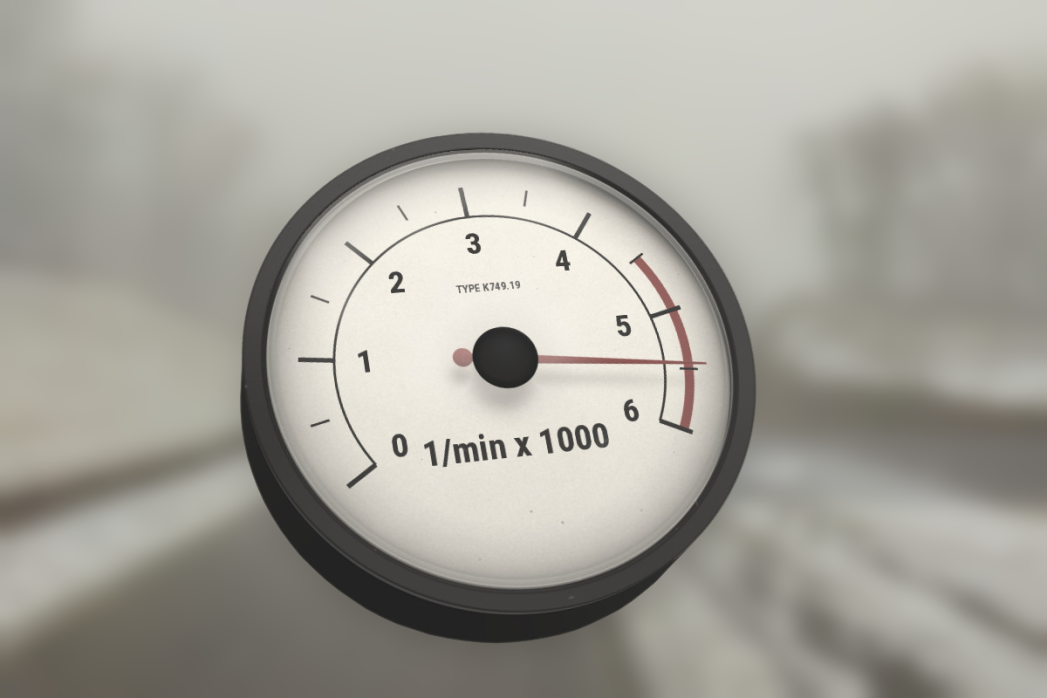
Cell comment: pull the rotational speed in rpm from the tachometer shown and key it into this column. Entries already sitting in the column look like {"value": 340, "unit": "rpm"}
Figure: {"value": 5500, "unit": "rpm"}
